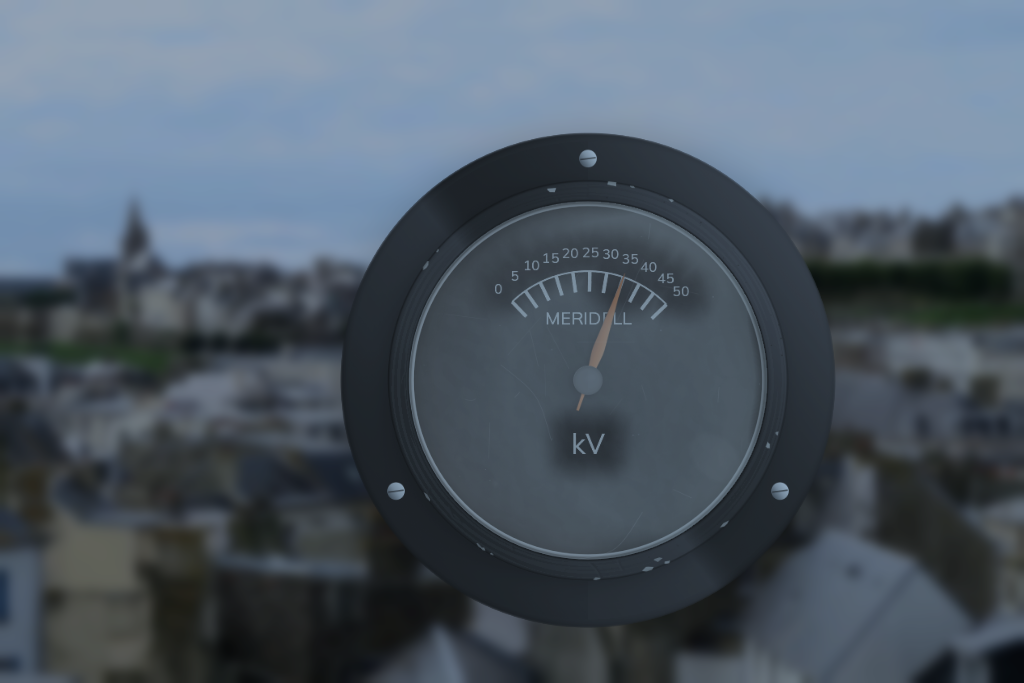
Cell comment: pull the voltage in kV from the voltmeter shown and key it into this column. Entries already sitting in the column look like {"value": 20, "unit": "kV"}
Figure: {"value": 35, "unit": "kV"}
